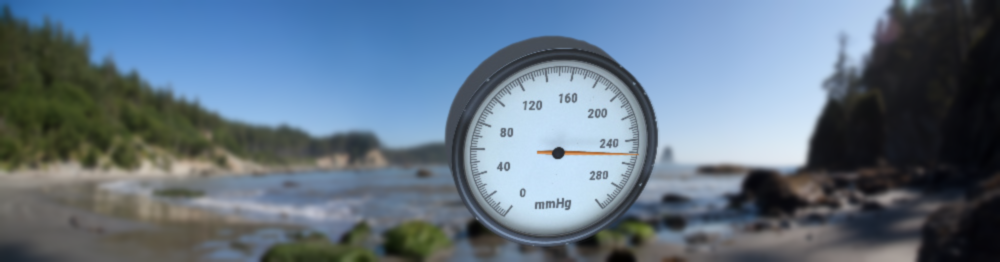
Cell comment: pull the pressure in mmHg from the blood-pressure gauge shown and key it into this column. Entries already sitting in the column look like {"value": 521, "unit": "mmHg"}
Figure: {"value": 250, "unit": "mmHg"}
